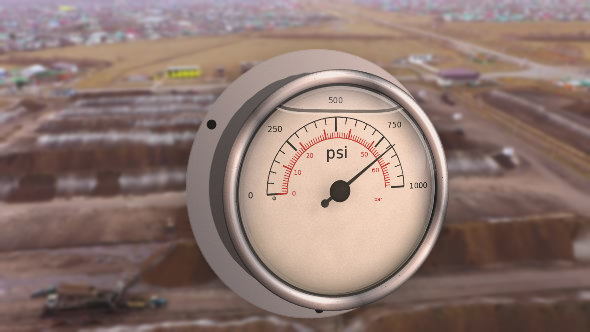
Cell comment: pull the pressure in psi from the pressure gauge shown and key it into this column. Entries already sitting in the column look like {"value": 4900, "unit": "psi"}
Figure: {"value": 800, "unit": "psi"}
